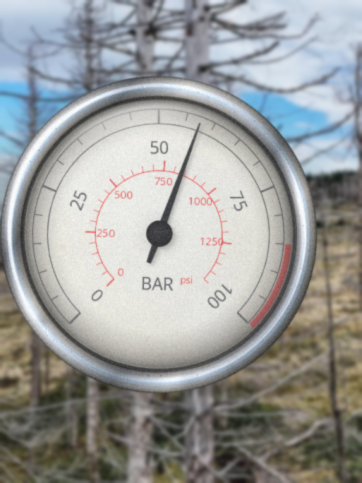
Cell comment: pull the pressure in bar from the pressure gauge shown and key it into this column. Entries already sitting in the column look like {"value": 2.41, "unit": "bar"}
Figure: {"value": 57.5, "unit": "bar"}
